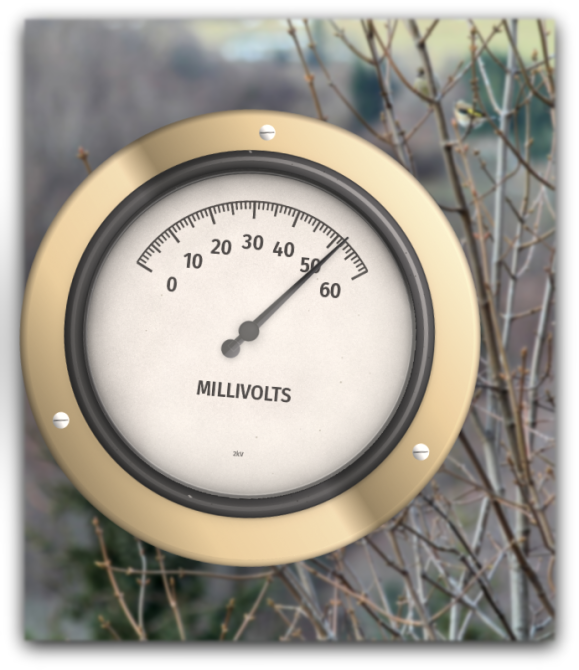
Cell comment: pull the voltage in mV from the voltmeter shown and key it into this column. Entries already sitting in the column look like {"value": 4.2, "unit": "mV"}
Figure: {"value": 52, "unit": "mV"}
